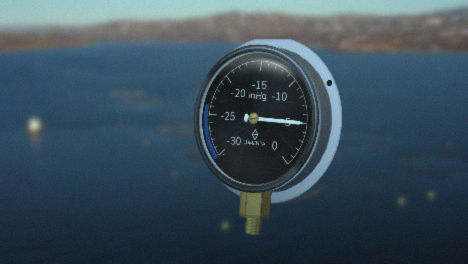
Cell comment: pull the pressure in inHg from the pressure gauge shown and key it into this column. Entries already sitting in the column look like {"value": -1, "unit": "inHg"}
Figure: {"value": -5, "unit": "inHg"}
